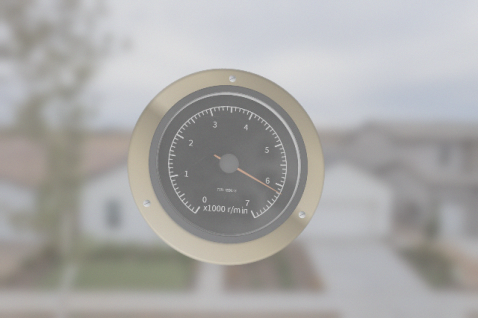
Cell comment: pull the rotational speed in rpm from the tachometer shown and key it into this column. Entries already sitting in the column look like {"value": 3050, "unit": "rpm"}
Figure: {"value": 6200, "unit": "rpm"}
